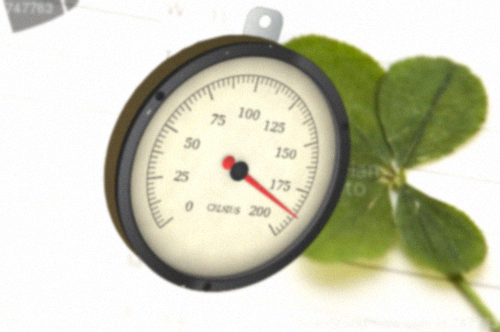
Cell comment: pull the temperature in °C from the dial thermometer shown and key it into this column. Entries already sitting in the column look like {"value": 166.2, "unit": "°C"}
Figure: {"value": 187.5, "unit": "°C"}
